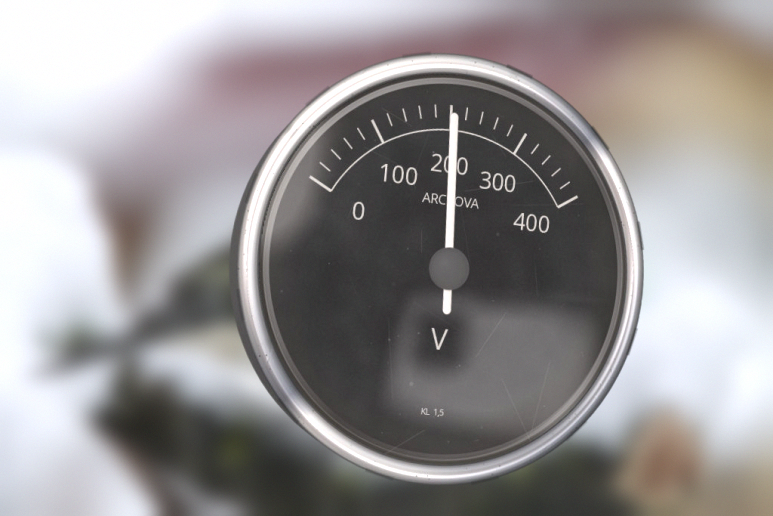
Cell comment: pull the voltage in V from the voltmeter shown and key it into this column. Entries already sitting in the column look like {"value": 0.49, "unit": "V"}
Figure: {"value": 200, "unit": "V"}
